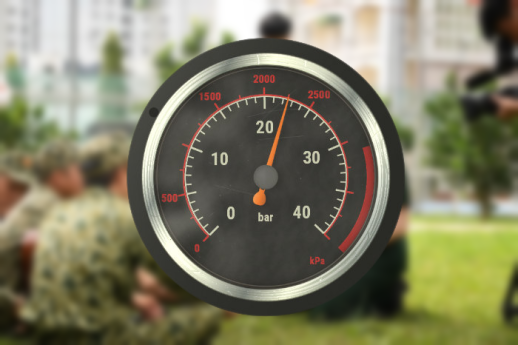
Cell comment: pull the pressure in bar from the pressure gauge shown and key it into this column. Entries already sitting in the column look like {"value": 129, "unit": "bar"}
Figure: {"value": 22.5, "unit": "bar"}
